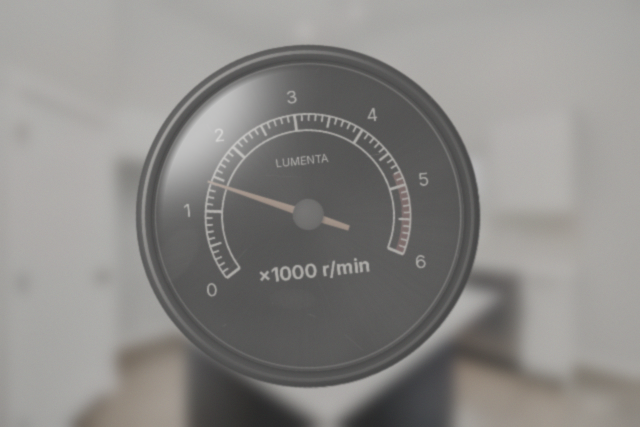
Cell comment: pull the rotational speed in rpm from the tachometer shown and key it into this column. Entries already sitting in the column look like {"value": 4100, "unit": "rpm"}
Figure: {"value": 1400, "unit": "rpm"}
